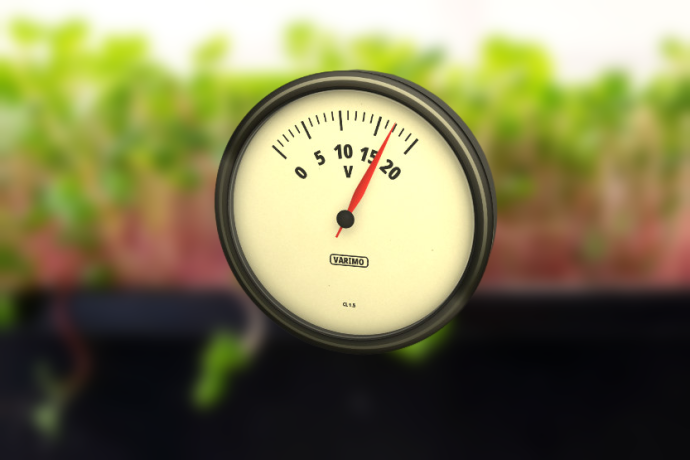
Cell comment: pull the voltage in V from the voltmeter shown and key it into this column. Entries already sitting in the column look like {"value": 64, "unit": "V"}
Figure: {"value": 17, "unit": "V"}
